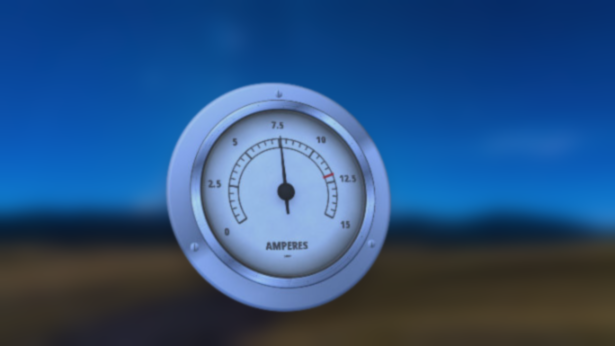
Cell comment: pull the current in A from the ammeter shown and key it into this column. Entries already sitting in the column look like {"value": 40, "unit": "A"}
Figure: {"value": 7.5, "unit": "A"}
